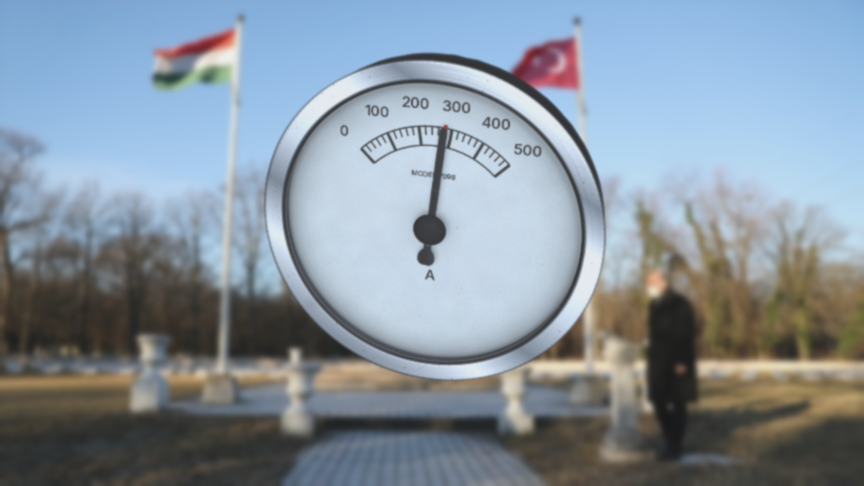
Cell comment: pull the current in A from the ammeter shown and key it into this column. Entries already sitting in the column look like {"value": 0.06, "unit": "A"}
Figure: {"value": 280, "unit": "A"}
